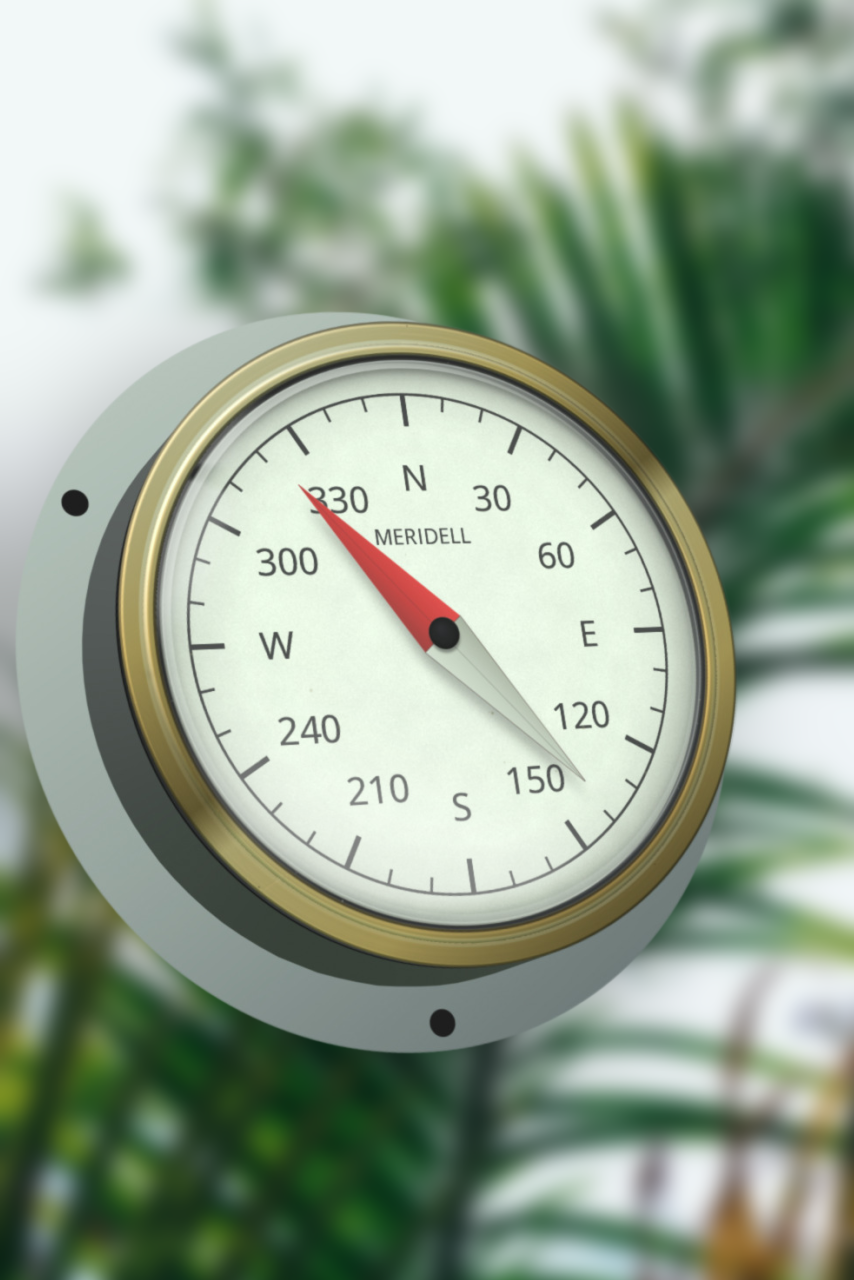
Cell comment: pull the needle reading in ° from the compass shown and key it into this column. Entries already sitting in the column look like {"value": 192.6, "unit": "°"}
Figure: {"value": 320, "unit": "°"}
